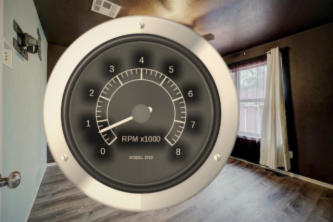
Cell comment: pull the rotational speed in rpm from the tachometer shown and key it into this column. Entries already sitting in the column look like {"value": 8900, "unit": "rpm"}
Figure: {"value": 600, "unit": "rpm"}
